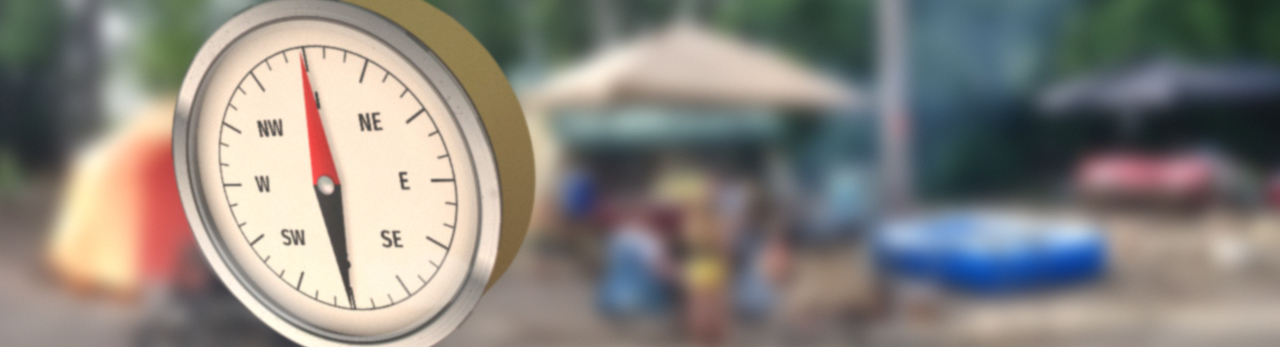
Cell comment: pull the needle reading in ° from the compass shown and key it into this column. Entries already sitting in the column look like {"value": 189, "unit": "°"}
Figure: {"value": 0, "unit": "°"}
